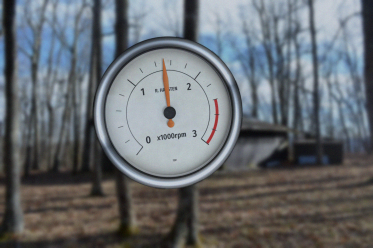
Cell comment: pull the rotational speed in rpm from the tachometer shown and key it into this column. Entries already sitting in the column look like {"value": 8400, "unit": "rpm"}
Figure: {"value": 1500, "unit": "rpm"}
